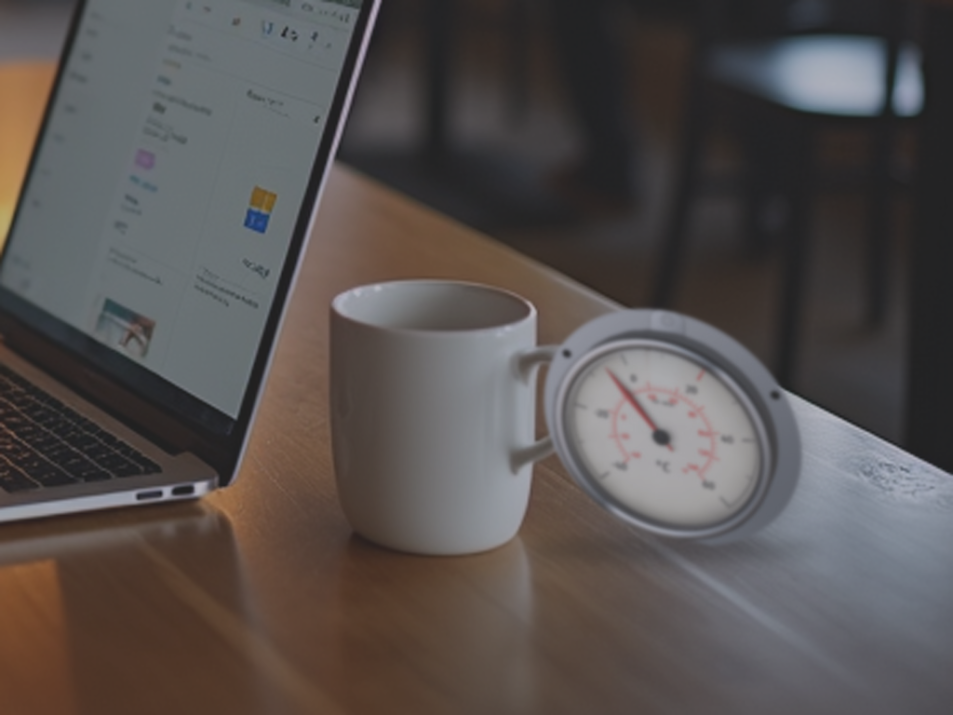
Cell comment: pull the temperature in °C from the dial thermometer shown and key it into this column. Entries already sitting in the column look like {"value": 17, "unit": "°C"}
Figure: {"value": -5, "unit": "°C"}
